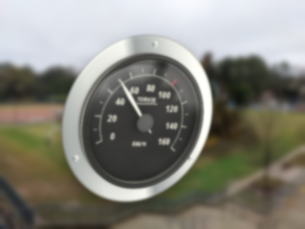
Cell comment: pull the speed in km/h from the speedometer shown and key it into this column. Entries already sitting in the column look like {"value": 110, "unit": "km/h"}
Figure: {"value": 50, "unit": "km/h"}
